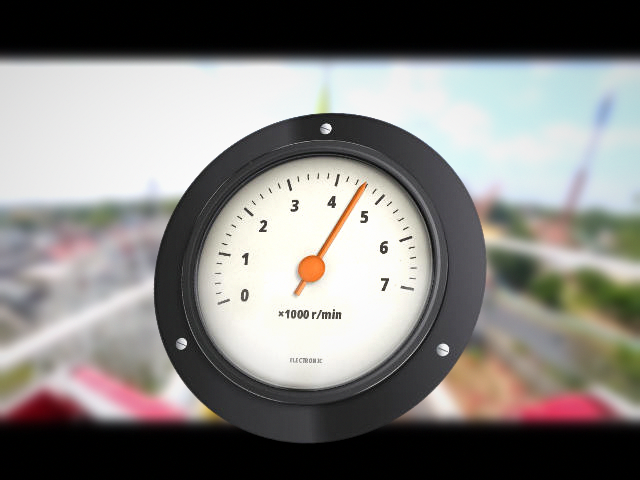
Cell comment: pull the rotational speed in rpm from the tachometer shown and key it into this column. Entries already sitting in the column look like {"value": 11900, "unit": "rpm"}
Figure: {"value": 4600, "unit": "rpm"}
